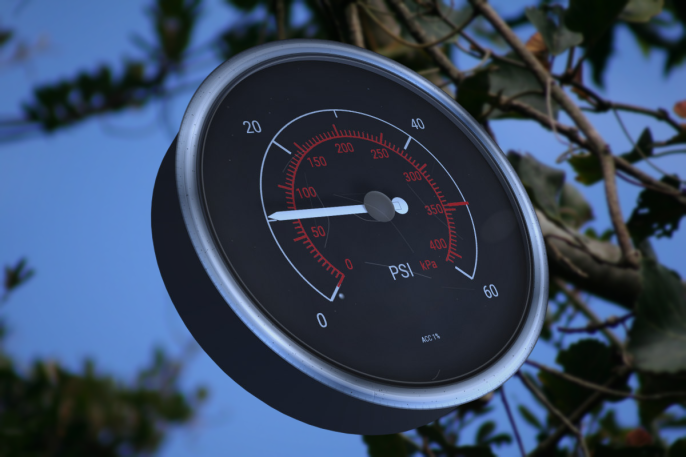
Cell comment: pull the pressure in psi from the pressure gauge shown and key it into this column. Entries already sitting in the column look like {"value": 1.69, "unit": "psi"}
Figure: {"value": 10, "unit": "psi"}
